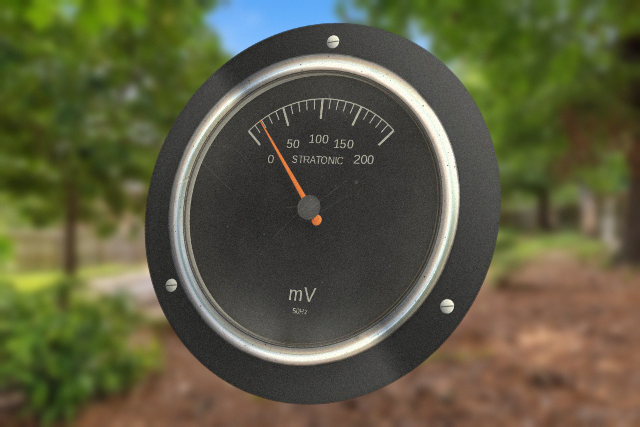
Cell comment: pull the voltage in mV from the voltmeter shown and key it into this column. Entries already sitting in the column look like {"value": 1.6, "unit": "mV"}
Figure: {"value": 20, "unit": "mV"}
